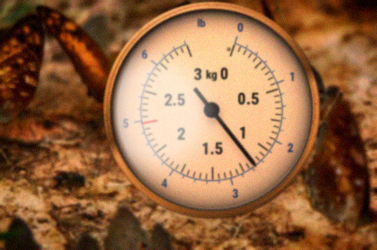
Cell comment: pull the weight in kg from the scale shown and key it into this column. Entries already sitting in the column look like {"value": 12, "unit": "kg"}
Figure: {"value": 1.15, "unit": "kg"}
